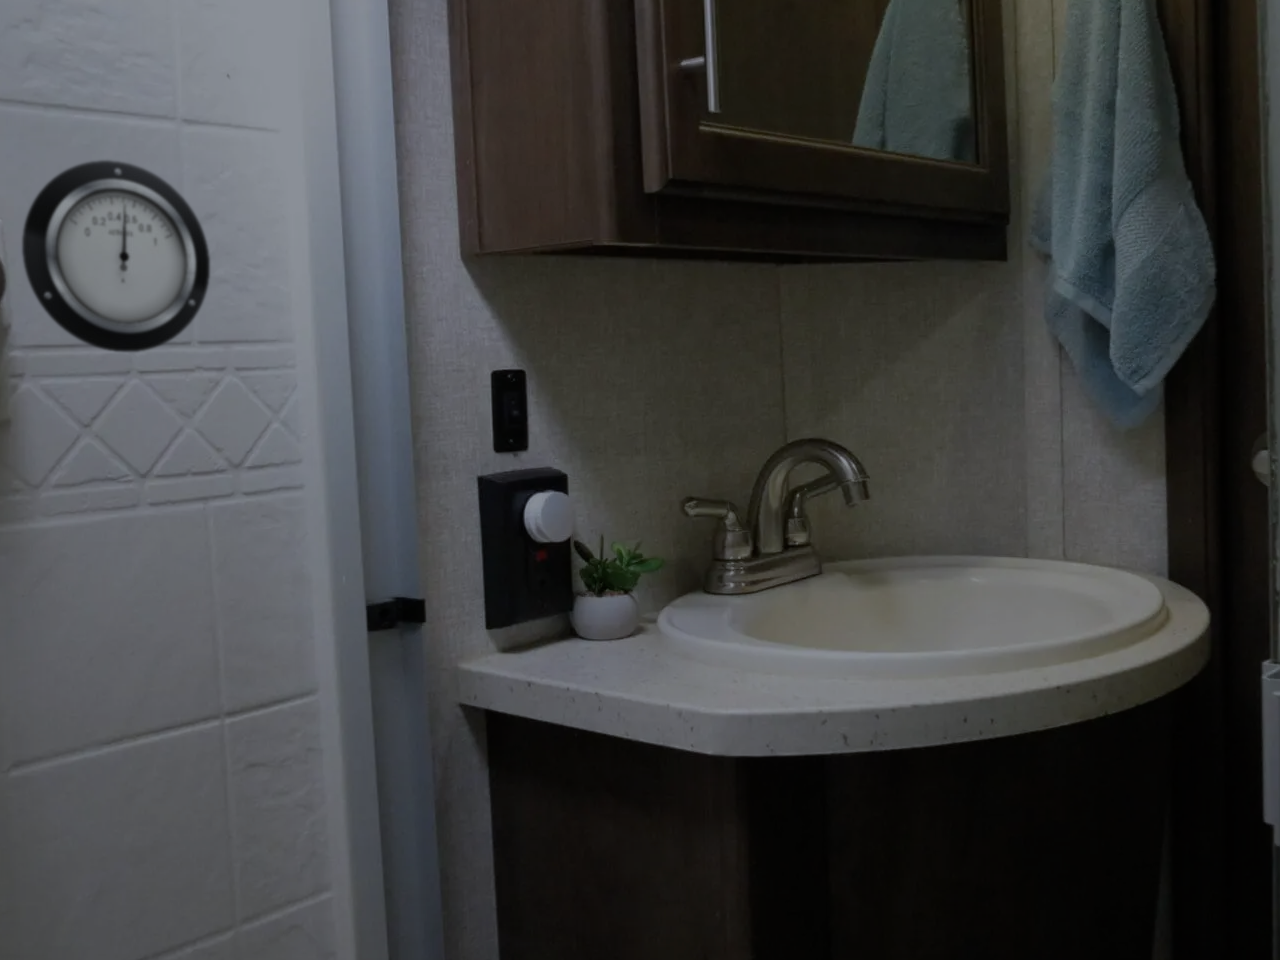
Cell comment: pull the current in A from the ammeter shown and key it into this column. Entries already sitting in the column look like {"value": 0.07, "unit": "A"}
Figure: {"value": 0.5, "unit": "A"}
